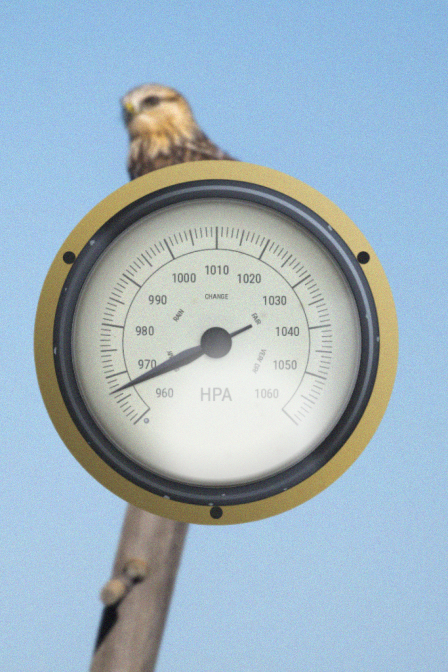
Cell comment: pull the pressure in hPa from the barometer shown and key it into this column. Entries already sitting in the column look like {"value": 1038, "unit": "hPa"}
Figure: {"value": 967, "unit": "hPa"}
